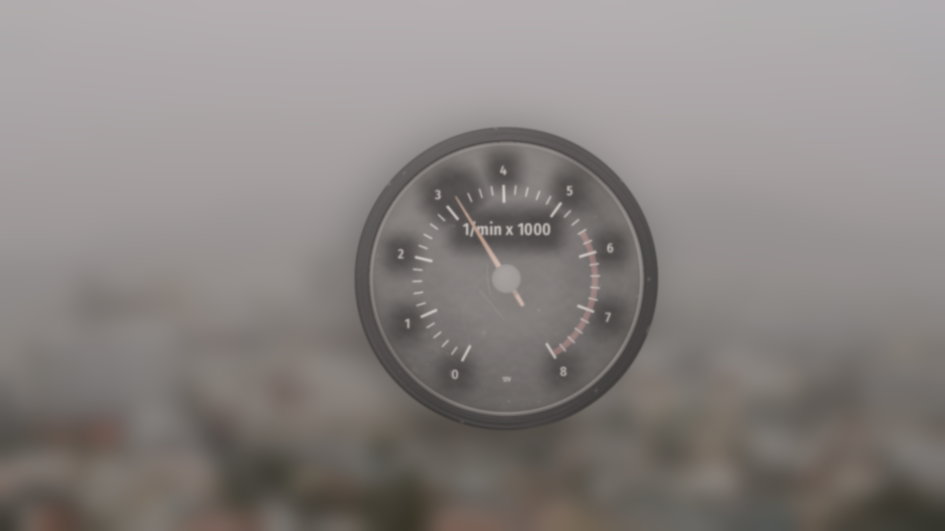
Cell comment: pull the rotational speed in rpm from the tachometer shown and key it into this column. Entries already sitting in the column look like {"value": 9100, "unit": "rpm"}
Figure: {"value": 3200, "unit": "rpm"}
